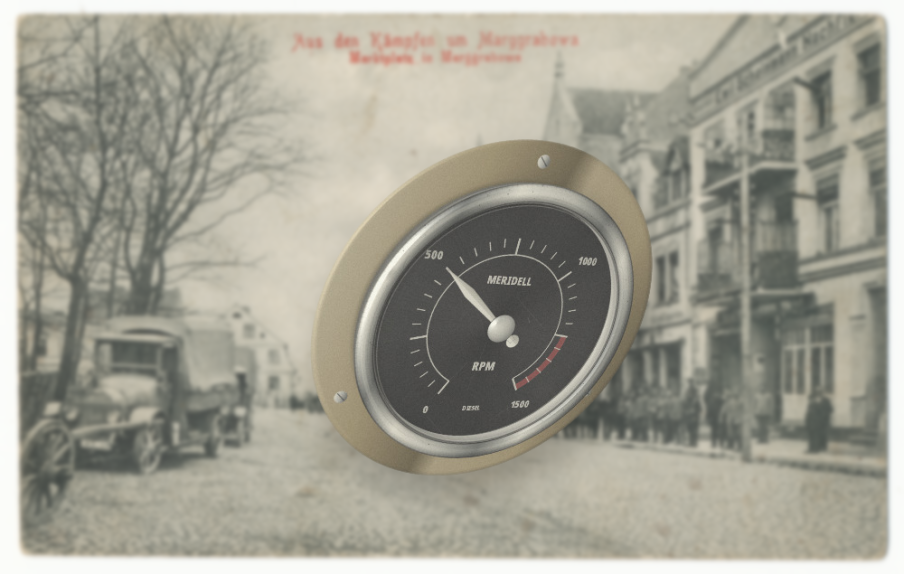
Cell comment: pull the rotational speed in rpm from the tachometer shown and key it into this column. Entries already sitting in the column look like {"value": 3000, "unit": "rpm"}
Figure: {"value": 500, "unit": "rpm"}
